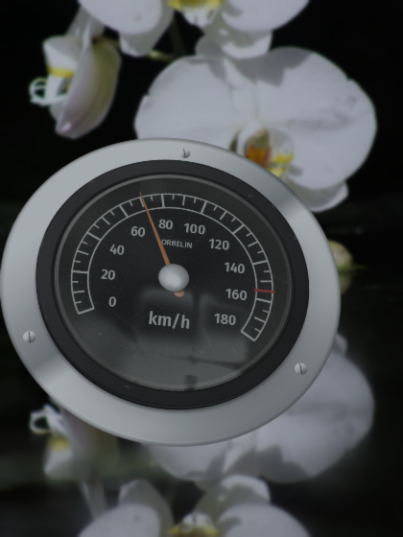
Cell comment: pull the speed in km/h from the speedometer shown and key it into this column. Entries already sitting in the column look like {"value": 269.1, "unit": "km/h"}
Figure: {"value": 70, "unit": "km/h"}
